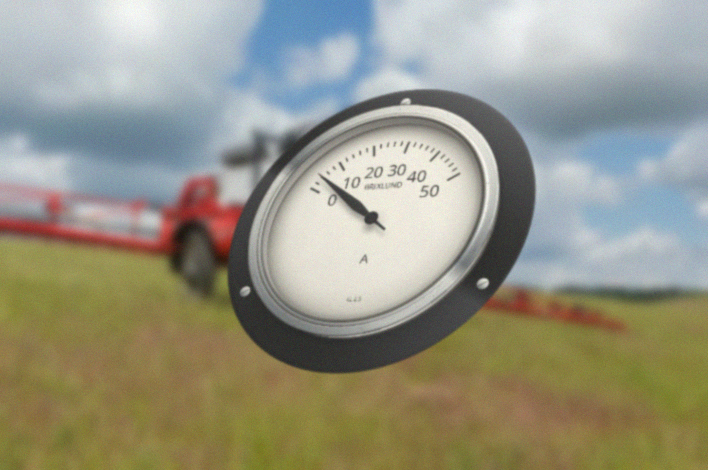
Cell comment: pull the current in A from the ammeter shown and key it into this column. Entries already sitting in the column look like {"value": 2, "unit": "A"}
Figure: {"value": 4, "unit": "A"}
